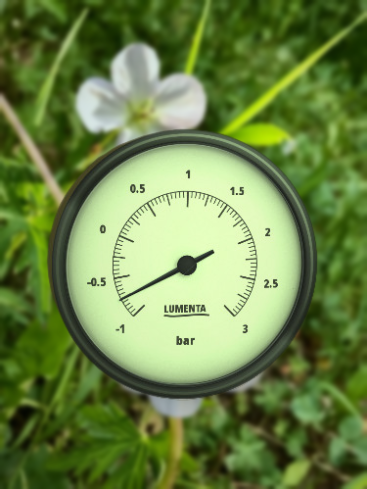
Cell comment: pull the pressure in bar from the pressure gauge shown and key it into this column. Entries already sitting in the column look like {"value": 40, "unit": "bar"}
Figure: {"value": -0.75, "unit": "bar"}
